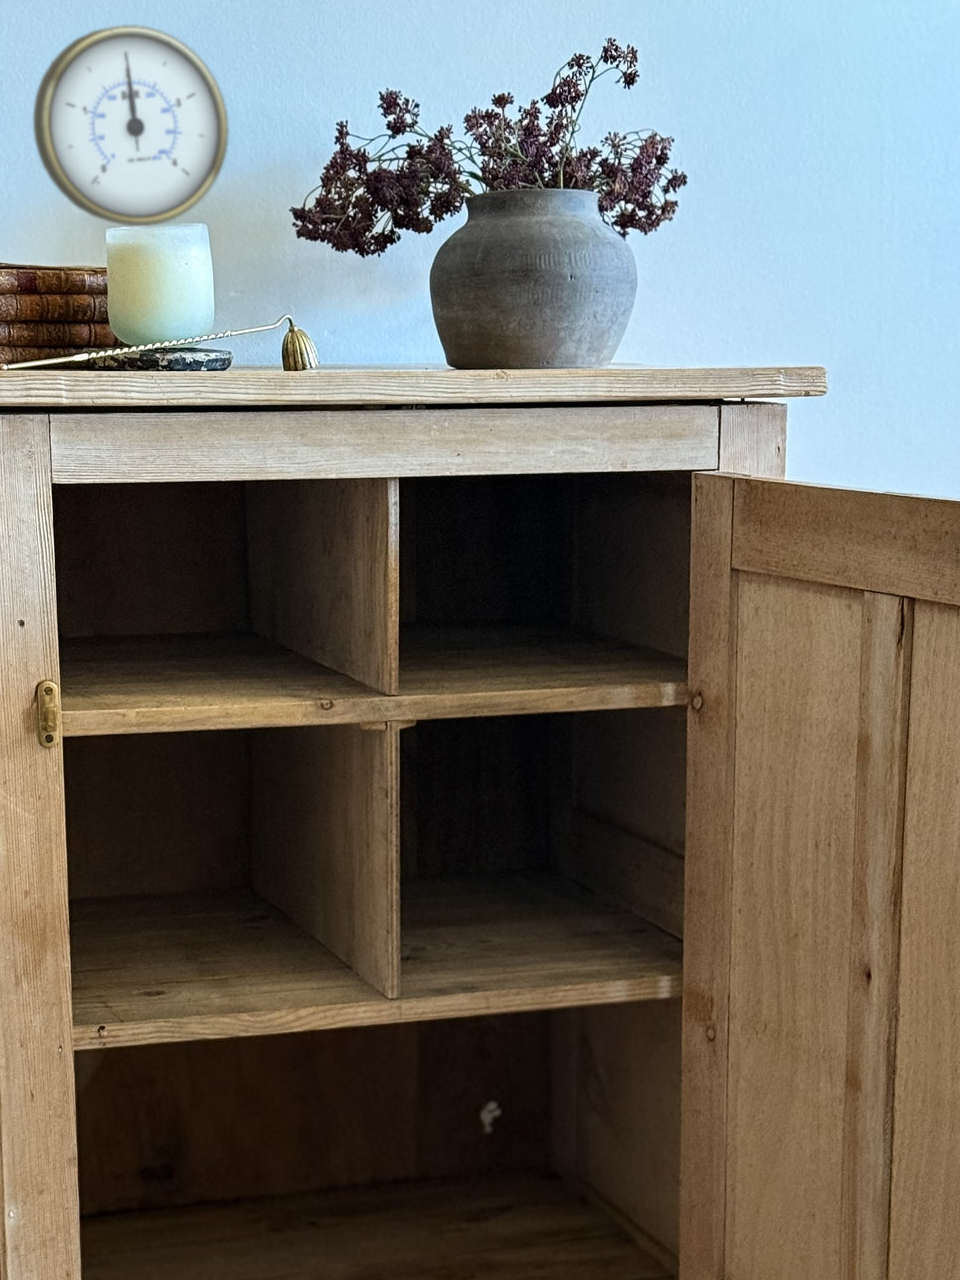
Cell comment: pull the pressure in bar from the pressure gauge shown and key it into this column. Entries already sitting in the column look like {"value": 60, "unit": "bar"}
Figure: {"value": 2, "unit": "bar"}
